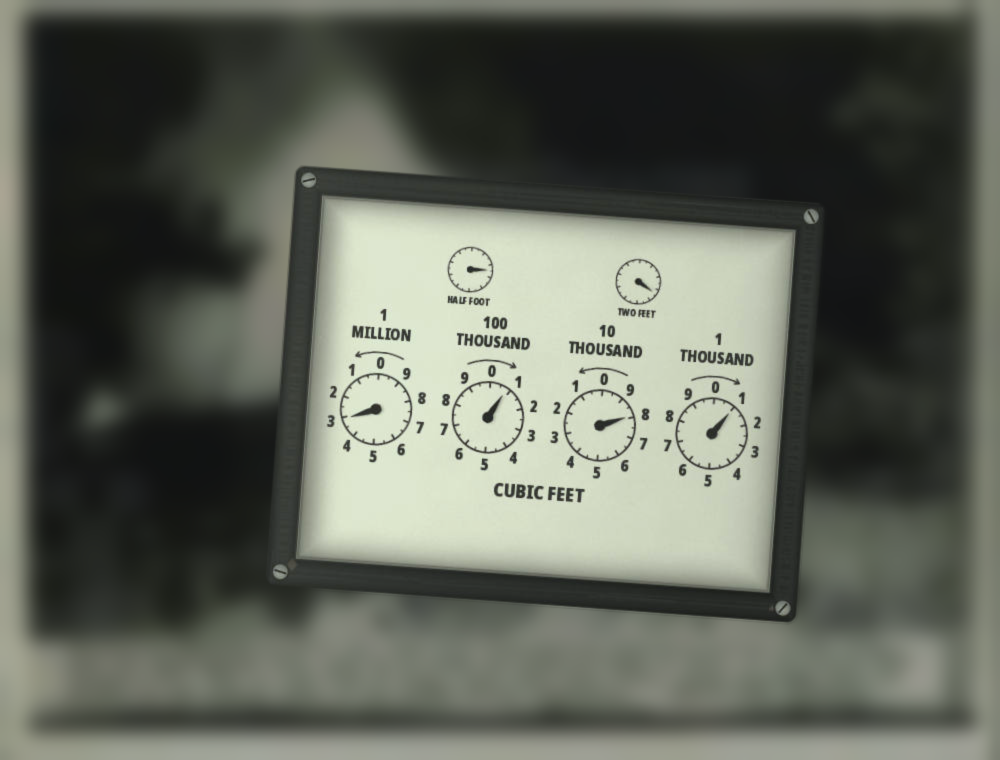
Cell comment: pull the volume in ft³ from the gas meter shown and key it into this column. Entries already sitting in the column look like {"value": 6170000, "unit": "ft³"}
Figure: {"value": 308100, "unit": "ft³"}
